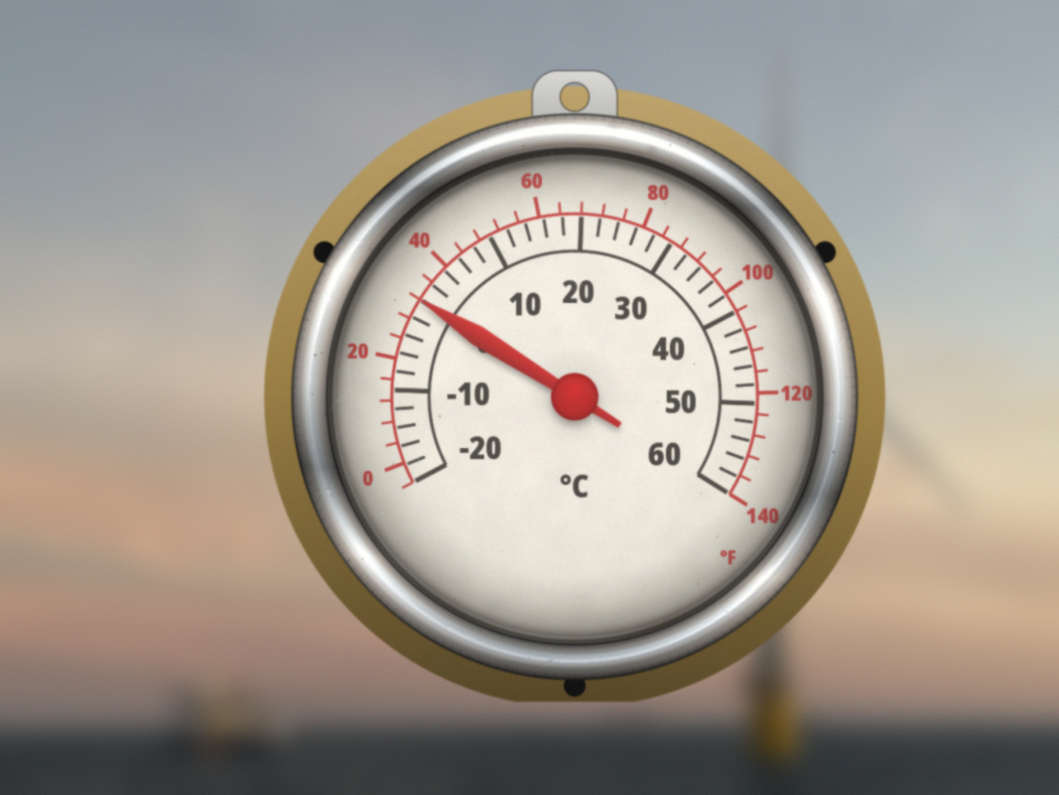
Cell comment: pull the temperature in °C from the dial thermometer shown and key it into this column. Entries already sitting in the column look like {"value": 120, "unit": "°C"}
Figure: {"value": 0, "unit": "°C"}
